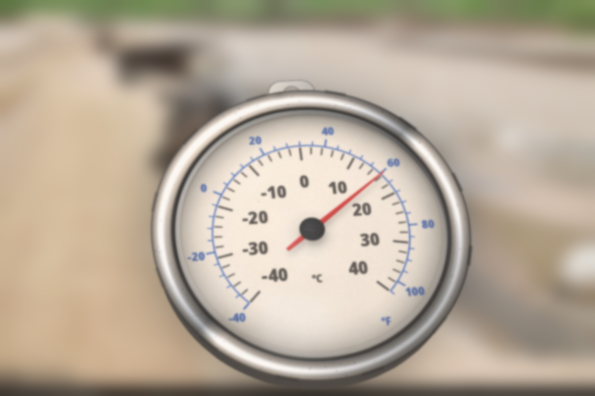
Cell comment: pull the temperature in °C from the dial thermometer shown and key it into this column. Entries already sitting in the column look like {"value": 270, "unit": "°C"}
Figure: {"value": 16, "unit": "°C"}
